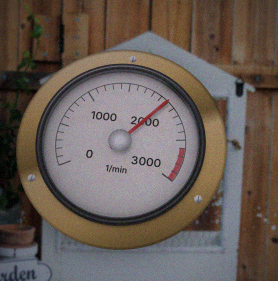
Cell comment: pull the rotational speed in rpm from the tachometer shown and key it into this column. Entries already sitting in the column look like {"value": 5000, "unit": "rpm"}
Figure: {"value": 2000, "unit": "rpm"}
